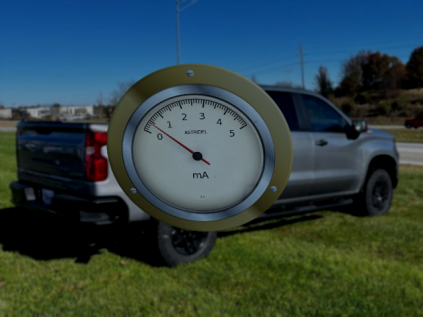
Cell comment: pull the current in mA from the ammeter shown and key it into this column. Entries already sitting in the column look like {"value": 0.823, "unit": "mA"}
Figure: {"value": 0.5, "unit": "mA"}
